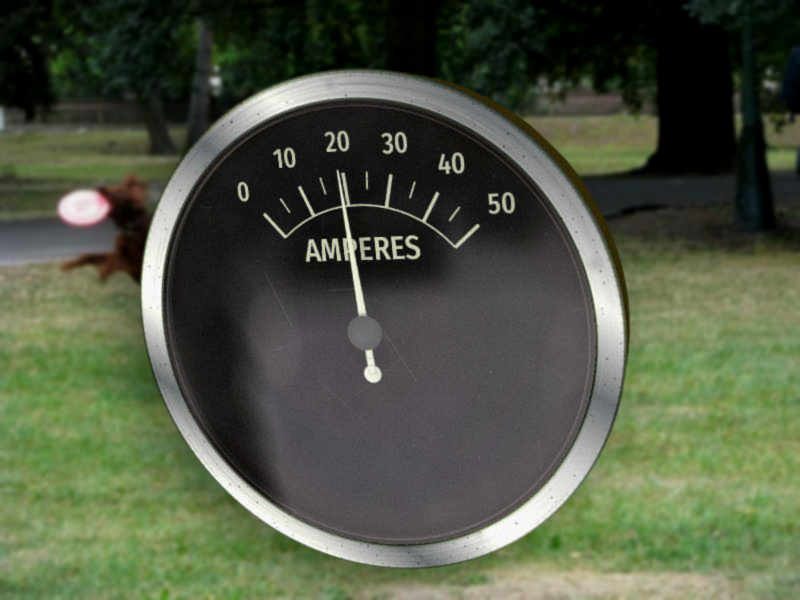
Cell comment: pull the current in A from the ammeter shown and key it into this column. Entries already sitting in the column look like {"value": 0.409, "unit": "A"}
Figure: {"value": 20, "unit": "A"}
